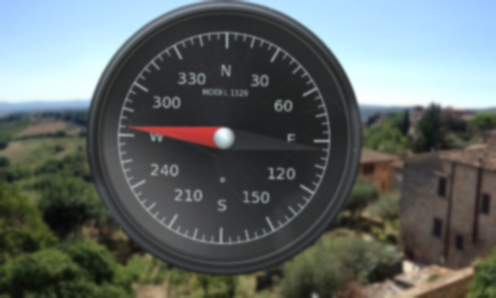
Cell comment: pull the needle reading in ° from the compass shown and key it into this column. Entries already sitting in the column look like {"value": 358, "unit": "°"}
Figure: {"value": 275, "unit": "°"}
